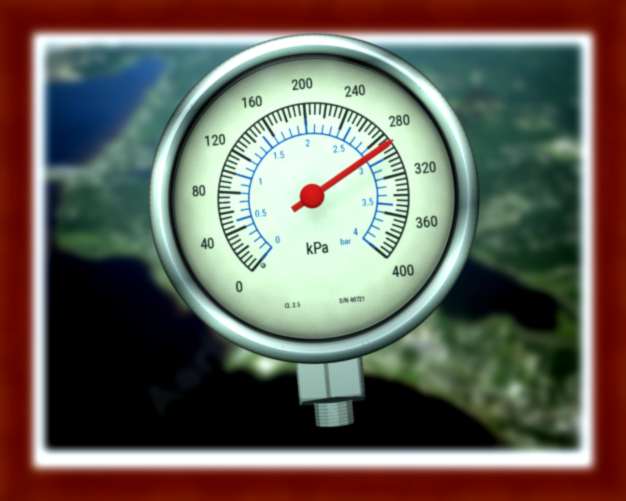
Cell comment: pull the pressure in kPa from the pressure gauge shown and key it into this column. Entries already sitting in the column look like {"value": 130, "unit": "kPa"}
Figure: {"value": 290, "unit": "kPa"}
